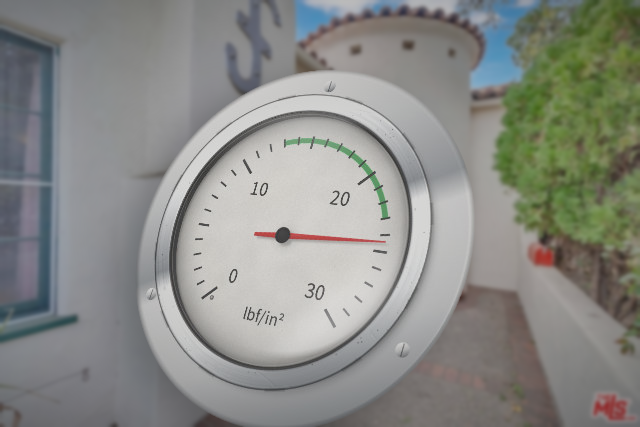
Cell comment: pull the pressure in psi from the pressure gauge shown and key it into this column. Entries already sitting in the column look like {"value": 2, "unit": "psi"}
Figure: {"value": 24.5, "unit": "psi"}
